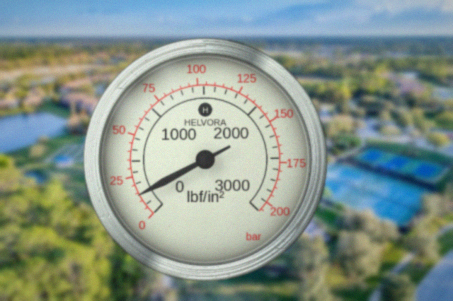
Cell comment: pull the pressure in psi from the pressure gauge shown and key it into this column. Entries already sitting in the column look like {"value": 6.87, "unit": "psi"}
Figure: {"value": 200, "unit": "psi"}
